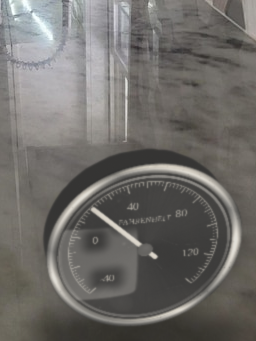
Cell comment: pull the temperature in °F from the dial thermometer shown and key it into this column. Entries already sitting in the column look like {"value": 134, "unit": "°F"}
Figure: {"value": 20, "unit": "°F"}
